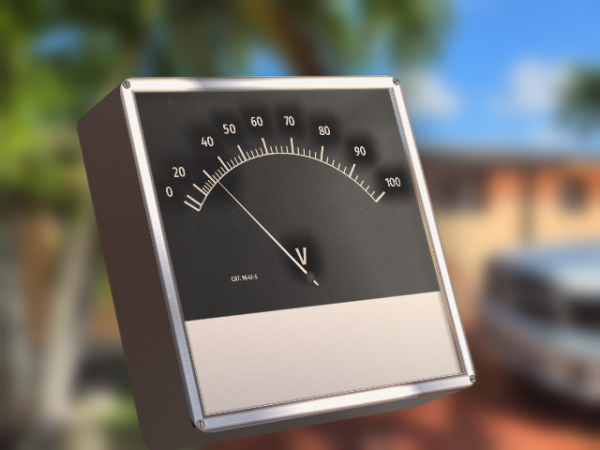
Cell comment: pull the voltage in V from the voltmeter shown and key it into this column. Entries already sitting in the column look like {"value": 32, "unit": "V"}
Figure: {"value": 30, "unit": "V"}
